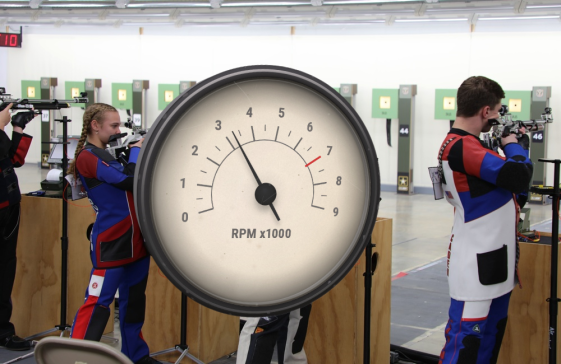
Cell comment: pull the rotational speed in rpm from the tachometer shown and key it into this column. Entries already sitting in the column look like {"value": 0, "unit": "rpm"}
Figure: {"value": 3250, "unit": "rpm"}
